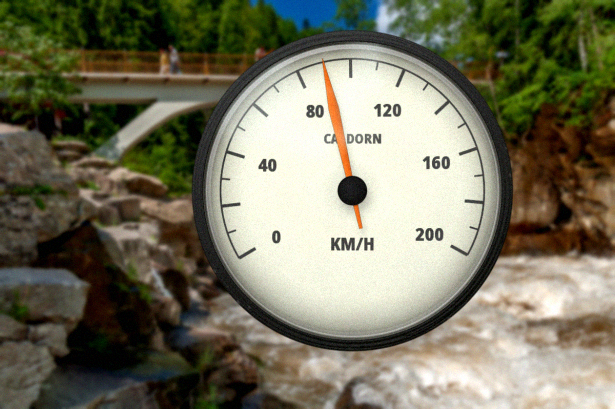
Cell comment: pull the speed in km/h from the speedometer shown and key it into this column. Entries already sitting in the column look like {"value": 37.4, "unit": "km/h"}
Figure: {"value": 90, "unit": "km/h"}
